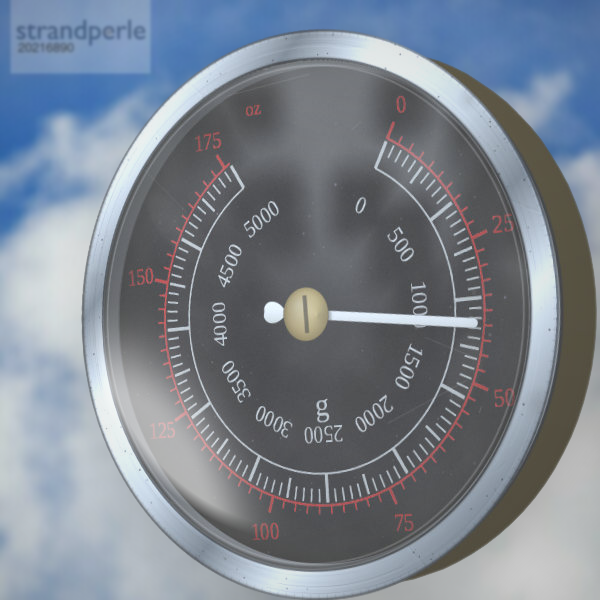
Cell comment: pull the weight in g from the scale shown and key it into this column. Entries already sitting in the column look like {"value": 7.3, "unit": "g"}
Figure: {"value": 1125, "unit": "g"}
